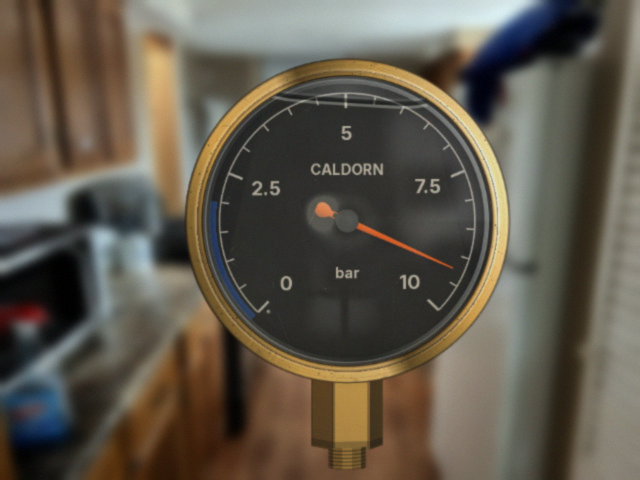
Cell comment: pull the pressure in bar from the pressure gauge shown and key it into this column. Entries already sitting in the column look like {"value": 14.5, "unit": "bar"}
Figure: {"value": 9.25, "unit": "bar"}
